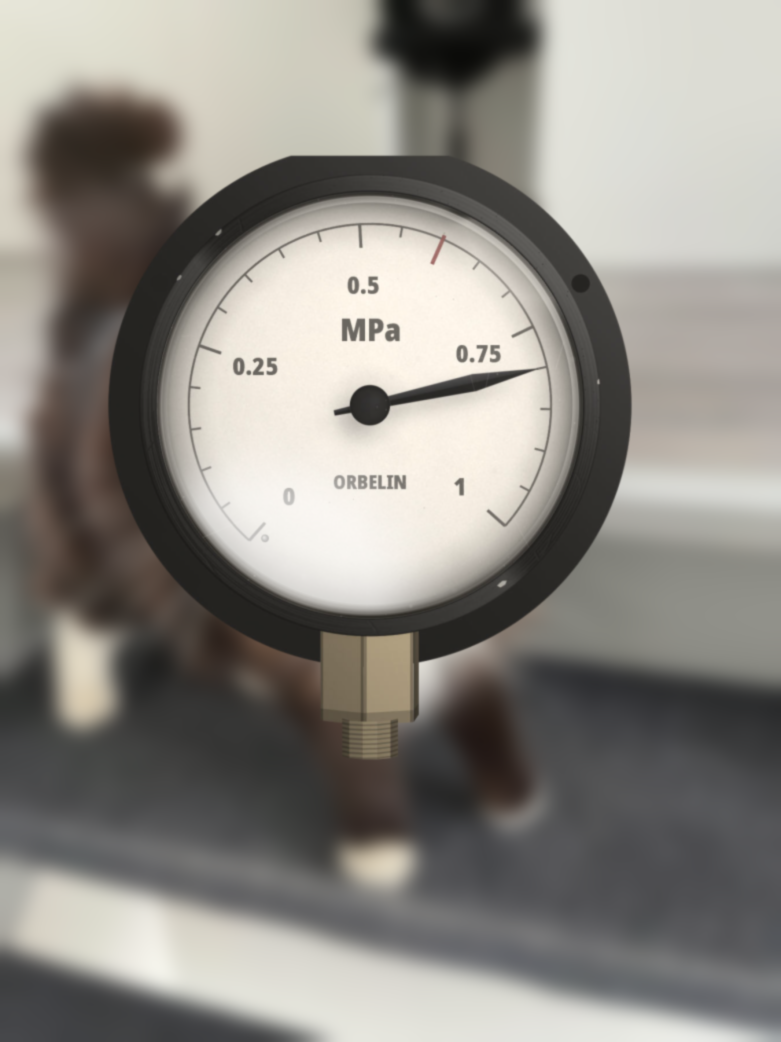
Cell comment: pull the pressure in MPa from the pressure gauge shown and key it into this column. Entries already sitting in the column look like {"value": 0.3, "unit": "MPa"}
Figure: {"value": 0.8, "unit": "MPa"}
